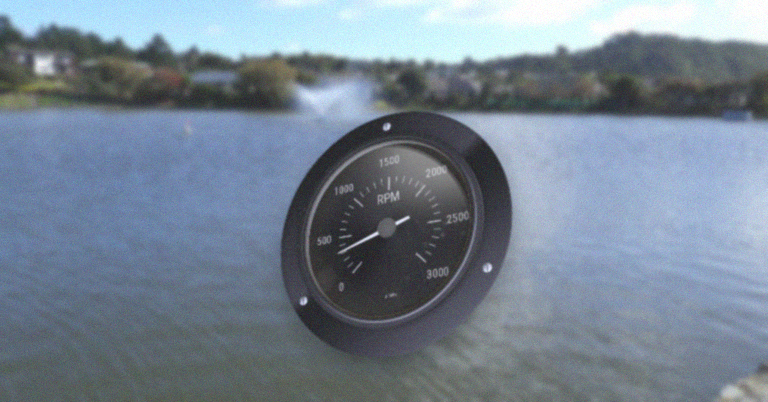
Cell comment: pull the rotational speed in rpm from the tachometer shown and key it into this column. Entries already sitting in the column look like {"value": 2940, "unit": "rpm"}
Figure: {"value": 300, "unit": "rpm"}
